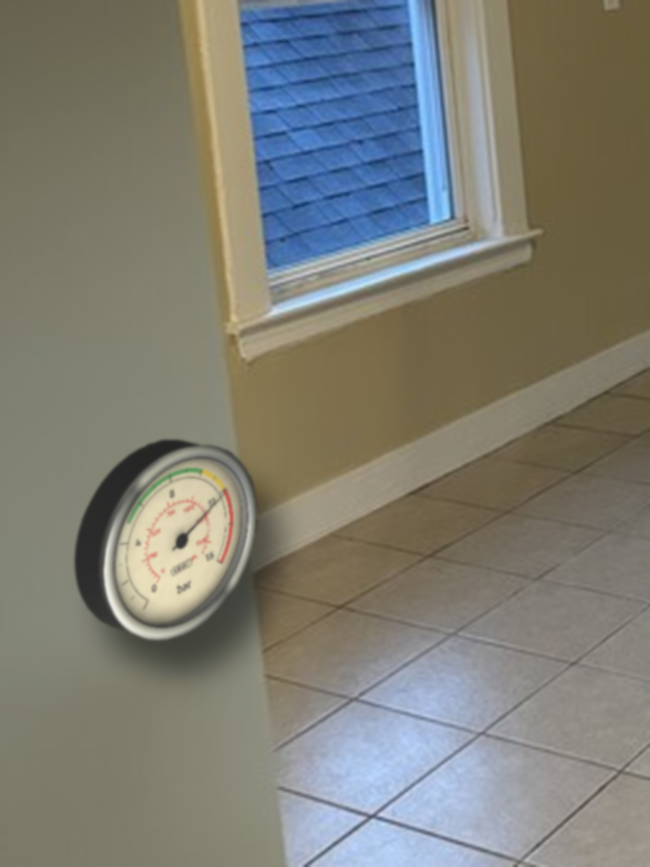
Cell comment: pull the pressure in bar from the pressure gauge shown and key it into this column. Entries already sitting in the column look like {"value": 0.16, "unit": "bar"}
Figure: {"value": 12, "unit": "bar"}
